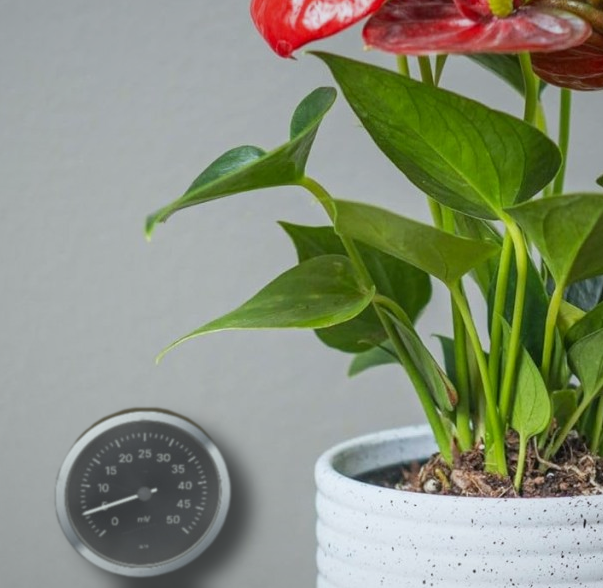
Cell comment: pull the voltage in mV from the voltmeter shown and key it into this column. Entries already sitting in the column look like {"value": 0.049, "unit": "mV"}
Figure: {"value": 5, "unit": "mV"}
